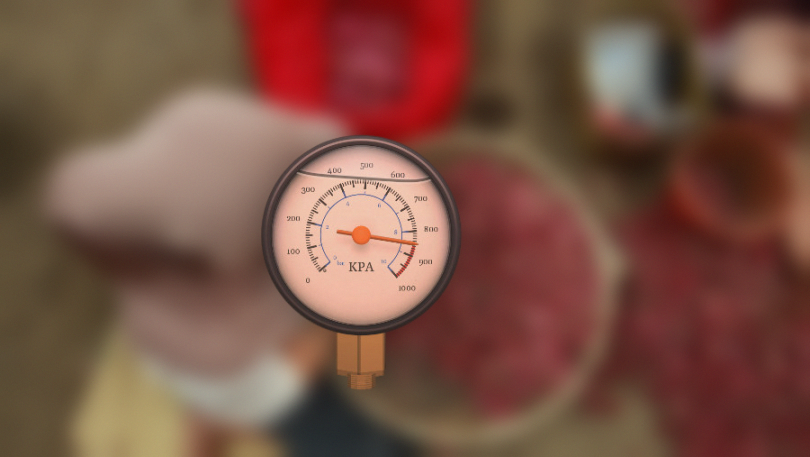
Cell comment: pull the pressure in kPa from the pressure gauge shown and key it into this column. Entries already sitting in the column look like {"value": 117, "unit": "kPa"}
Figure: {"value": 850, "unit": "kPa"}
